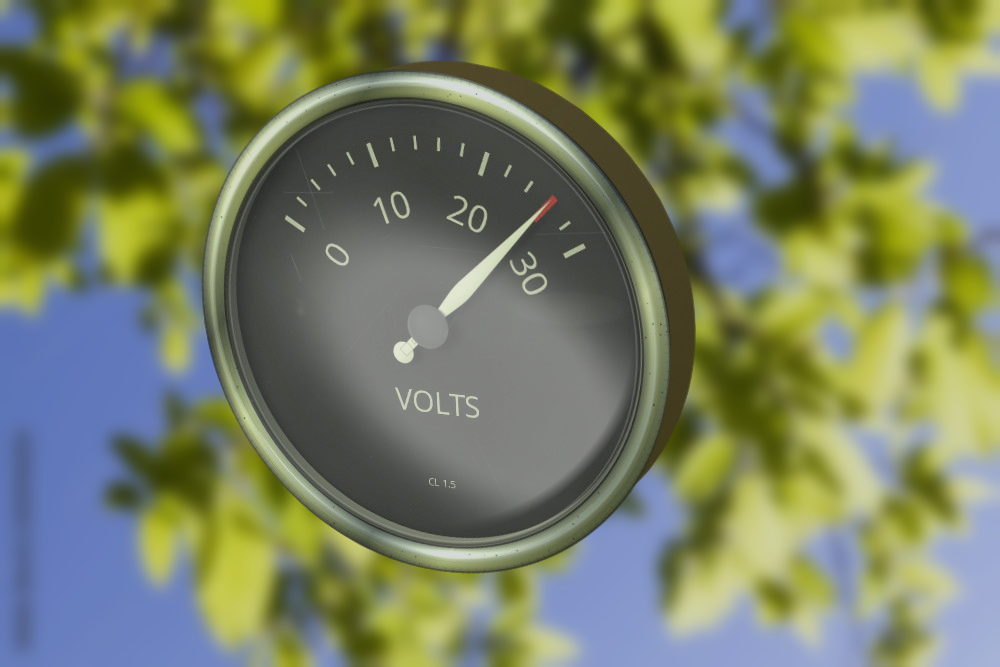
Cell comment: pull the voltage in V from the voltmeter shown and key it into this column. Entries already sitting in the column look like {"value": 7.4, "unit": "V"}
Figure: {"value": 26, "unit": "V"}
